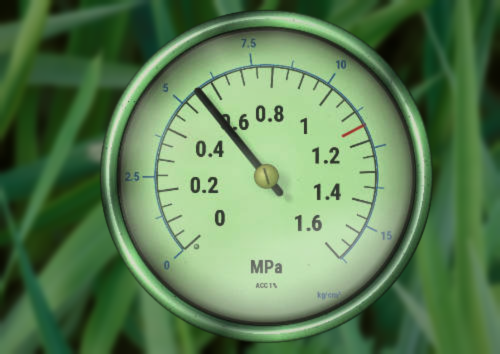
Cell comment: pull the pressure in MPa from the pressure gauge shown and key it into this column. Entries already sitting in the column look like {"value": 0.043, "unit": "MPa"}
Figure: {"value": 0.55, "unit": "MPa"}
